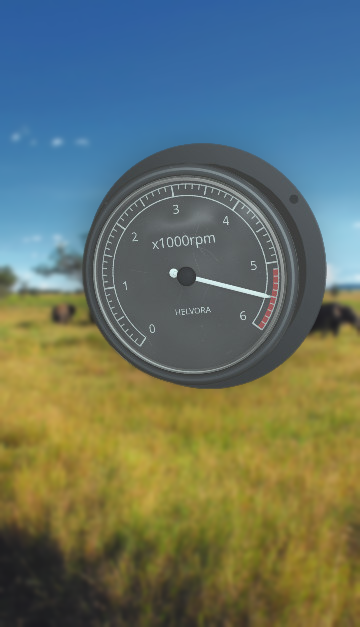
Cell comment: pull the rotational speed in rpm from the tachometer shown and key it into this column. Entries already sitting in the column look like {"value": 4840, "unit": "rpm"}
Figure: {"value": 5500, "unit": "rpm"}
